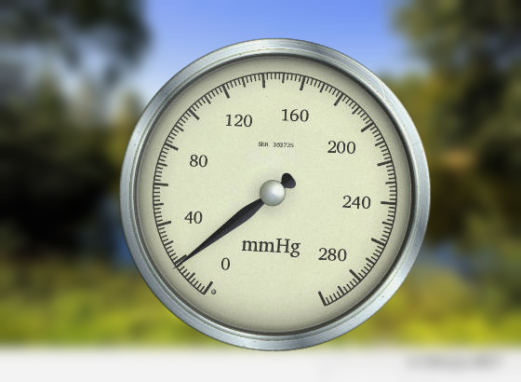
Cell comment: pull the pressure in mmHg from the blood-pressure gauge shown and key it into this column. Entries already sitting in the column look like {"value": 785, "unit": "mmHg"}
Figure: {"value": 18, "unit": "mmHg"}
